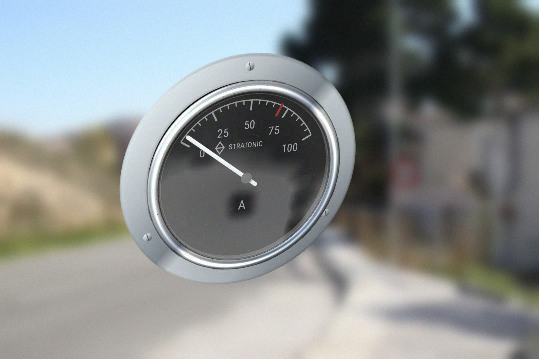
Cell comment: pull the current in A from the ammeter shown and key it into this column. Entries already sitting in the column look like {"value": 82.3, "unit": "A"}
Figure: {"value": 5, "unit": "A"}
